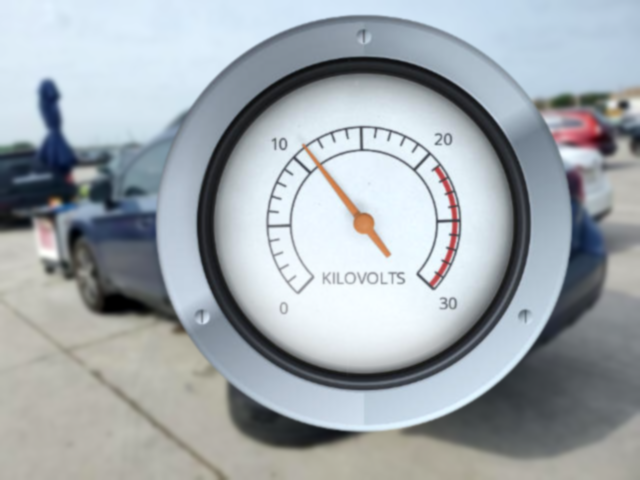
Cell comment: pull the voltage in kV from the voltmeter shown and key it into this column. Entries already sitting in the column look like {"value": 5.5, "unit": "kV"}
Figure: {"value": 11, "unit": "kV"}
